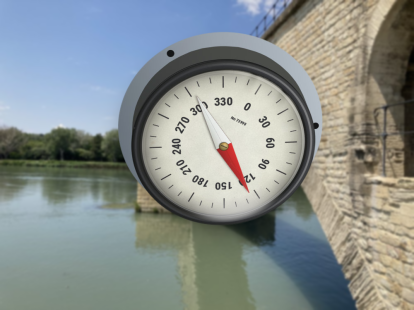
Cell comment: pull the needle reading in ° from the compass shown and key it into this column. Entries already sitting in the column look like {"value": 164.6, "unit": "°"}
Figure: {"value": 125, "unit": "°"}
